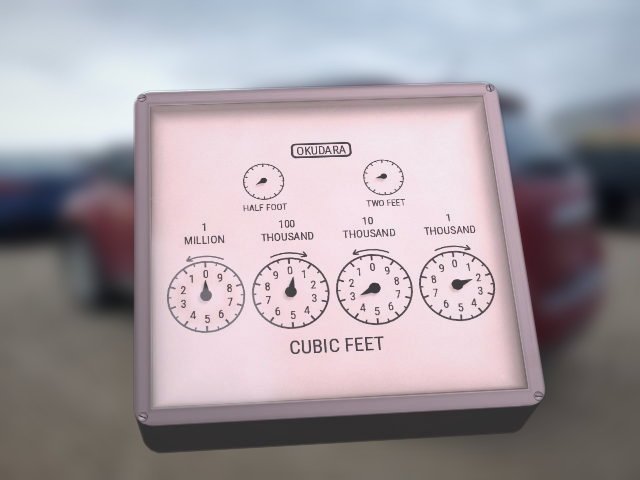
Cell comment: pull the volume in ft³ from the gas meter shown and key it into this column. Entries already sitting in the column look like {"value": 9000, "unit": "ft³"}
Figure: {"value": 3200, "unit": "ft³"}
